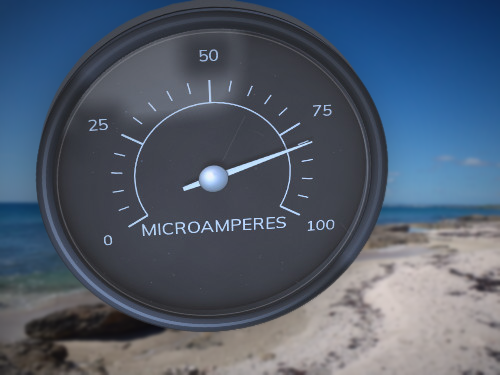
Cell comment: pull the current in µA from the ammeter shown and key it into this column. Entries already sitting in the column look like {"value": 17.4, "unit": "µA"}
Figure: {"value": 80, "unit": "µA"}
